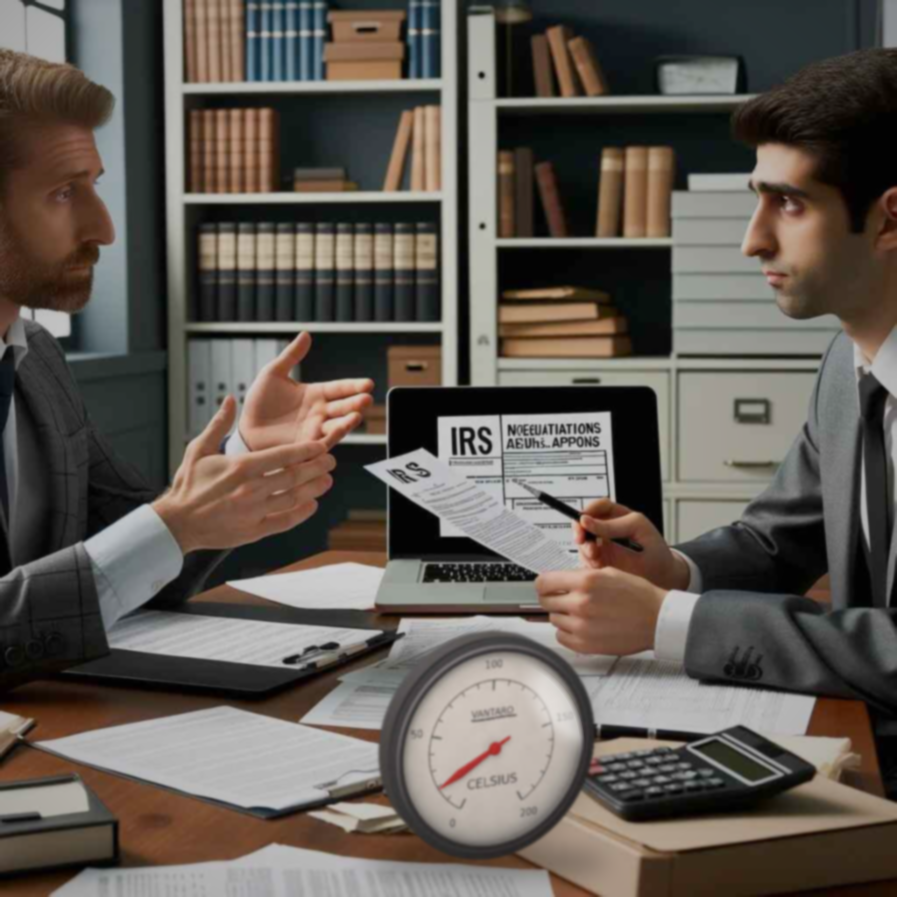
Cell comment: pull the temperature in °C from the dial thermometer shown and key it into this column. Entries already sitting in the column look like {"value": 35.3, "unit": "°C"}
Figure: {"value": 20, "unit": "°C"}
